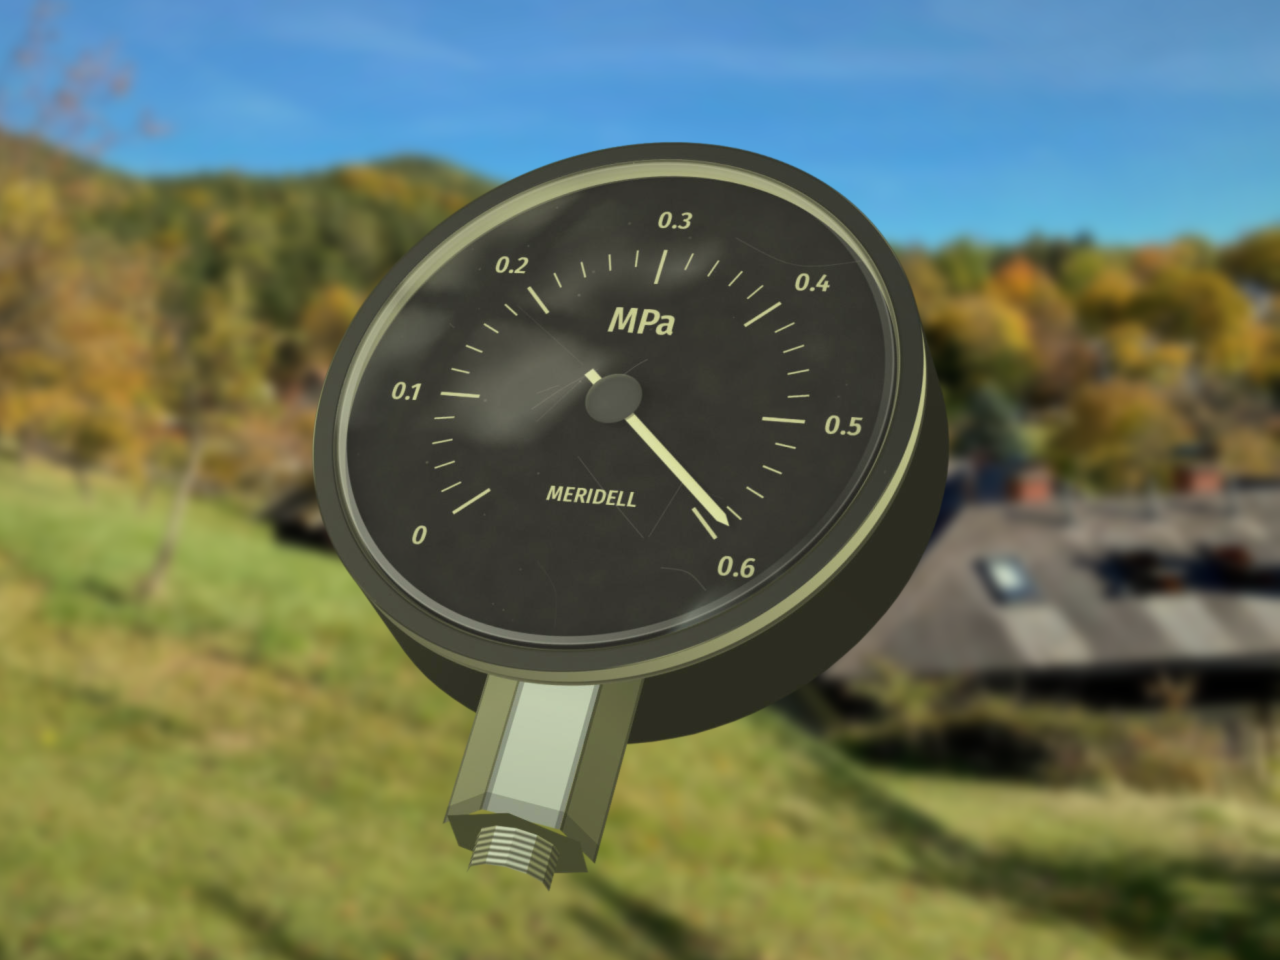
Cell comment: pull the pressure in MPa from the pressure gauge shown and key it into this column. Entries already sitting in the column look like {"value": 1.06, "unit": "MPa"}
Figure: {"value": 0.59, "unit": "MPa"}
